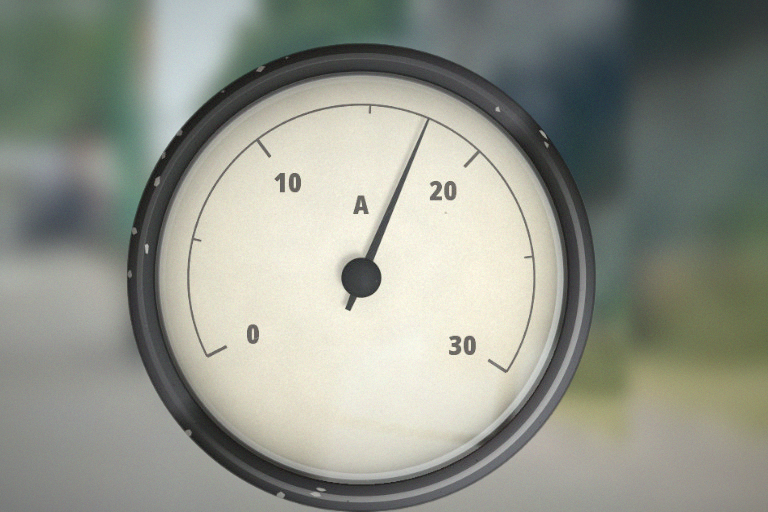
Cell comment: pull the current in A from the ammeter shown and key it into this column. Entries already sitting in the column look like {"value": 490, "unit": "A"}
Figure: {"value": 17.5, "unit": "A"}
